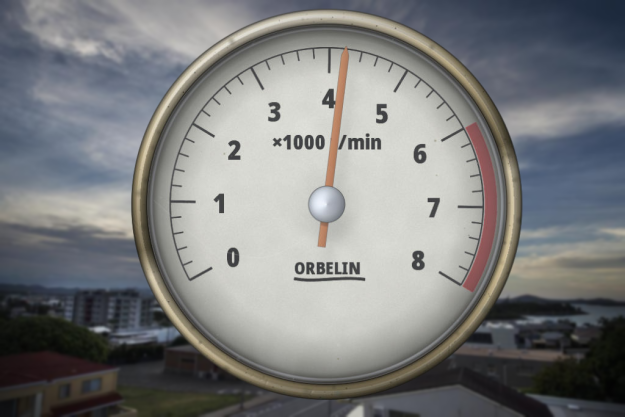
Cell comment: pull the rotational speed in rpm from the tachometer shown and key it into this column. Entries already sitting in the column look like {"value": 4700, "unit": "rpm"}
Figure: {"value": 4200, "unit": "rpm"}
